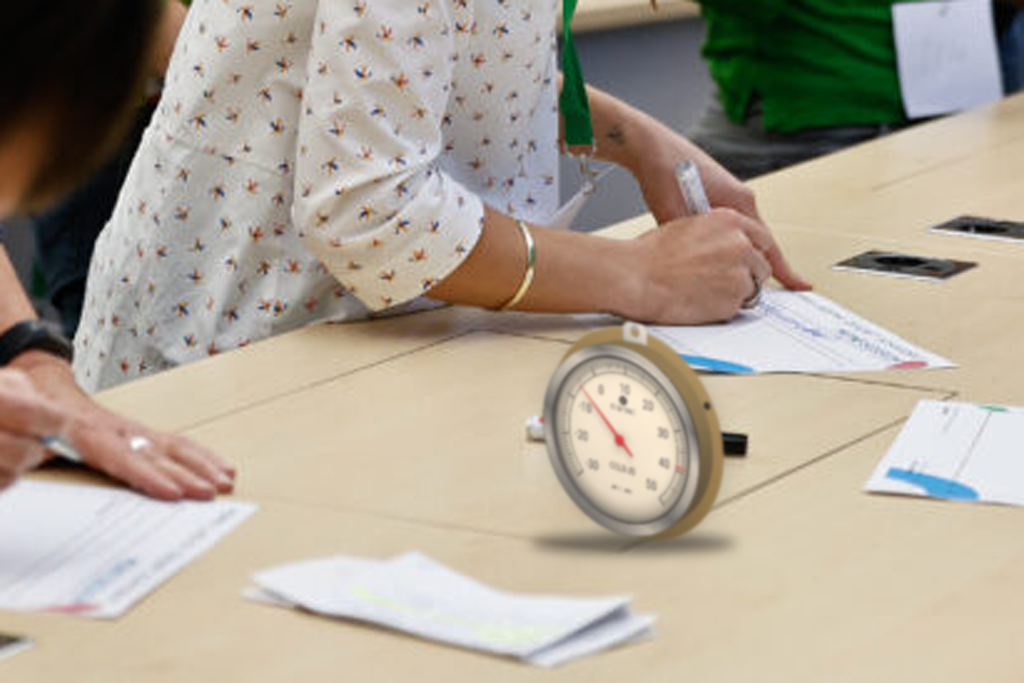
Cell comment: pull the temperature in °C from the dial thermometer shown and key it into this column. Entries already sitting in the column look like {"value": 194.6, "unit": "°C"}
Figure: {"value": -5, "unit": "°C"}
